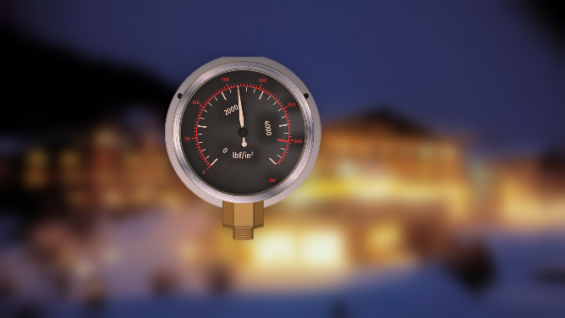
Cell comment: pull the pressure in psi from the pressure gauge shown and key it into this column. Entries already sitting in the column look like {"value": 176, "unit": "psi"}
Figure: {"value": 2400, "unit": "psi"}
